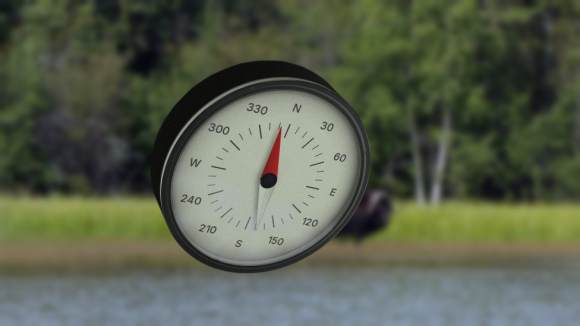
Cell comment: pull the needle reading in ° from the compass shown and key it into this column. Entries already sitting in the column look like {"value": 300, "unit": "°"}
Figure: {"value": 350, "unit": "°"}
